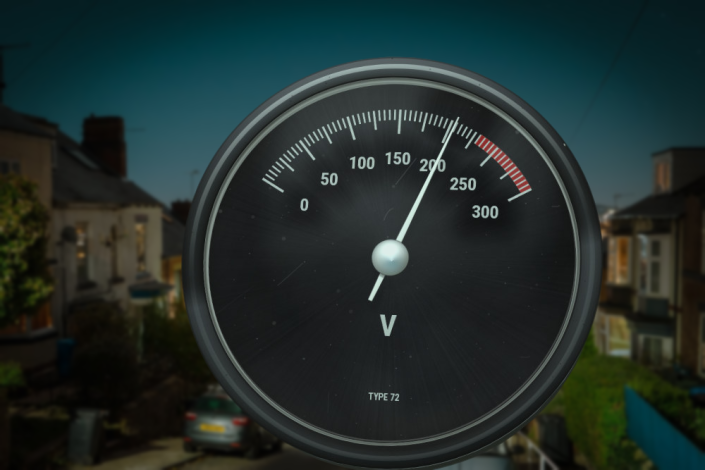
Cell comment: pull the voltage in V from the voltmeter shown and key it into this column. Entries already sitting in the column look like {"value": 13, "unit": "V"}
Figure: {"value": 205, "unit": "V"}
